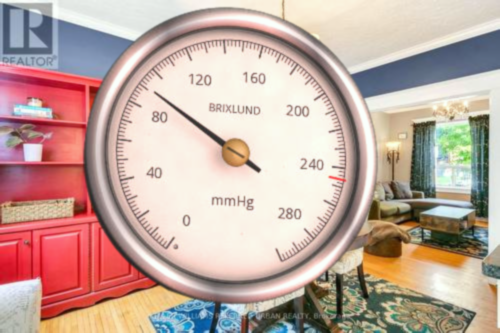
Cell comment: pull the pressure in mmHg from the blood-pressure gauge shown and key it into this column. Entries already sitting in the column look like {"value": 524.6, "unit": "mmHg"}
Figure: {"value": 90, "unit": "mmHg"}
